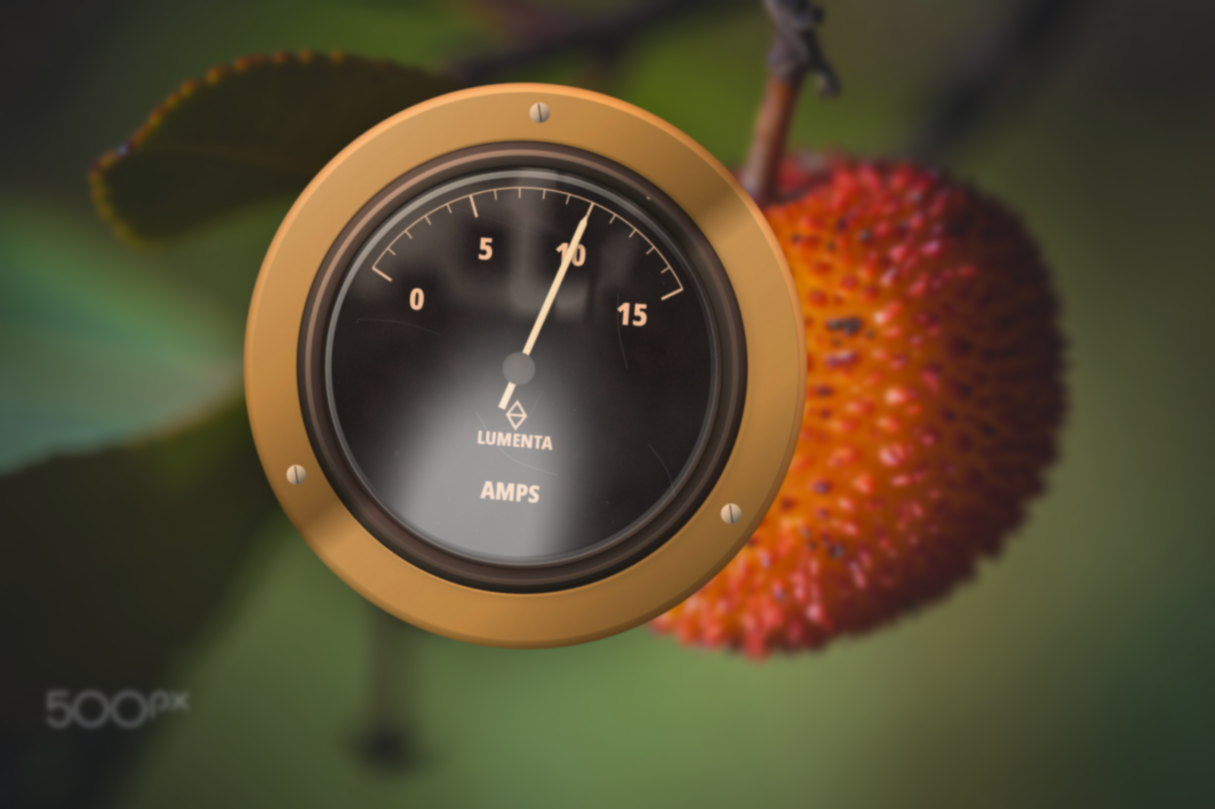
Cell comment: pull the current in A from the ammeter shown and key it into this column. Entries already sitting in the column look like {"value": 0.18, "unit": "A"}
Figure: {"value": 10, "unit": "A"}
